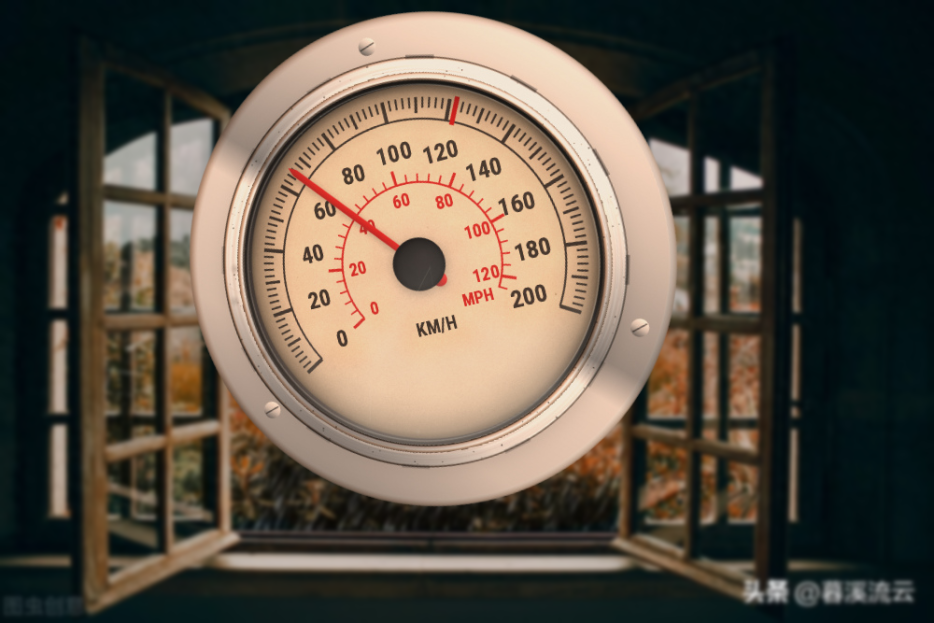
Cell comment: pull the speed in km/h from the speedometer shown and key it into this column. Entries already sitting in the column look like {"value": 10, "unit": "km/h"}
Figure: {"value": 66, "unit": "km/h"}
